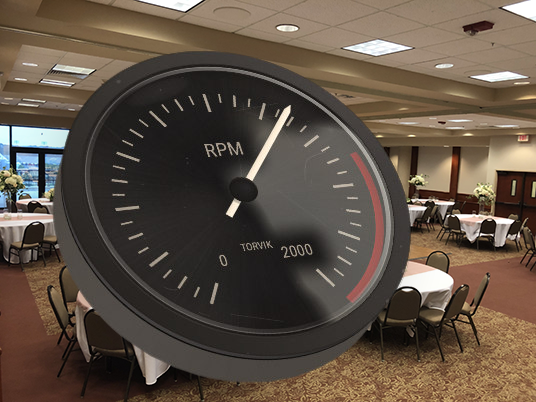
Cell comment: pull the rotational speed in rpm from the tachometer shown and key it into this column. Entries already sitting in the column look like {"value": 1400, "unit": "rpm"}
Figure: {"value": 1275, "unit": "rpm"}
